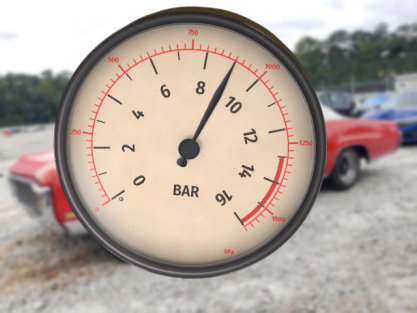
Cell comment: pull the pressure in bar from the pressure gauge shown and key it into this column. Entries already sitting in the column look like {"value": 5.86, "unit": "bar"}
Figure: {"value": 9, "unit": "bar"}
